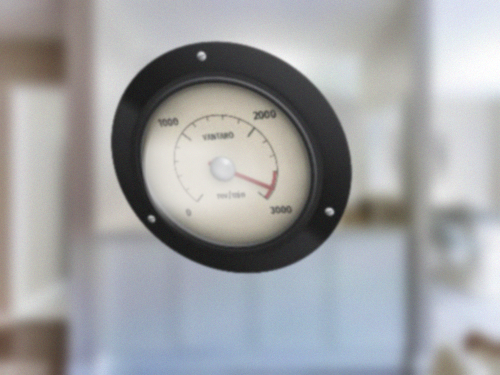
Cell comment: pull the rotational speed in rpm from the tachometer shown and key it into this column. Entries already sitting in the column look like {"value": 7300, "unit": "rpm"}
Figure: {"value": 2800, "unit": "rpm"}
